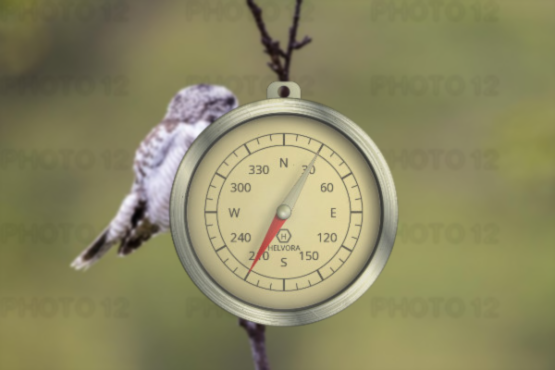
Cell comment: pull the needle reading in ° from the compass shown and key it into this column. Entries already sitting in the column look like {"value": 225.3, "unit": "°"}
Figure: {"value": 210, "unit": "°"}
